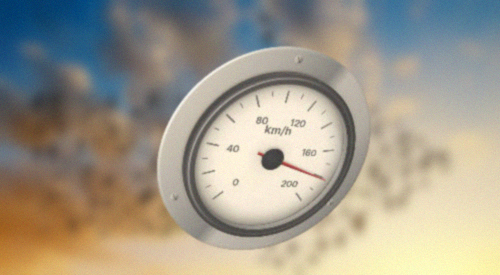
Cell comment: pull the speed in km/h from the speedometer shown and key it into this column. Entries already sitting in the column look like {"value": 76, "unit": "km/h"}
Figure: {"value": 180, "unit": "km/h"}
